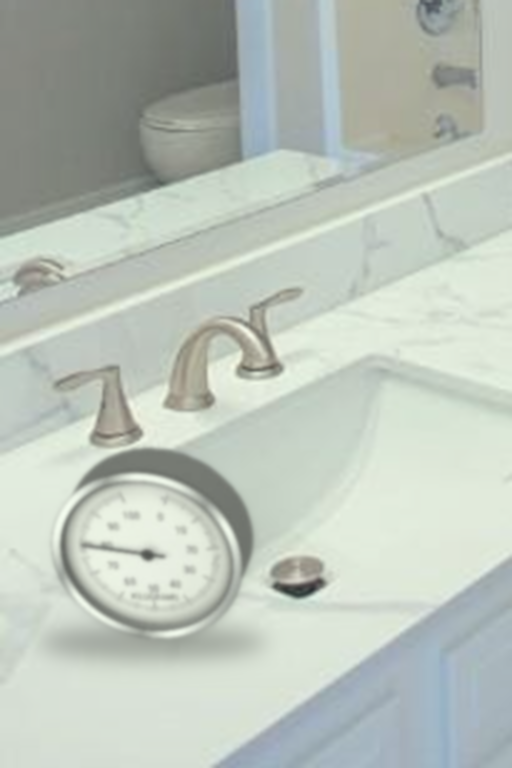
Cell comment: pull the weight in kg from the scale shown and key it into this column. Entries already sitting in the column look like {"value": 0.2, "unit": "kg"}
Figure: {"value": 80, "unit": "kg"}
